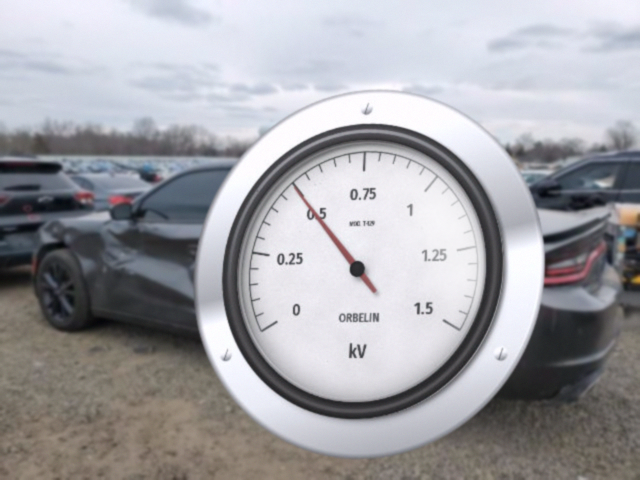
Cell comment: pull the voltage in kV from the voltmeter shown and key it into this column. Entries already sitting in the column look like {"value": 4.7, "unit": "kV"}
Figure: {"value": 0.5, "unit": "kV"}
